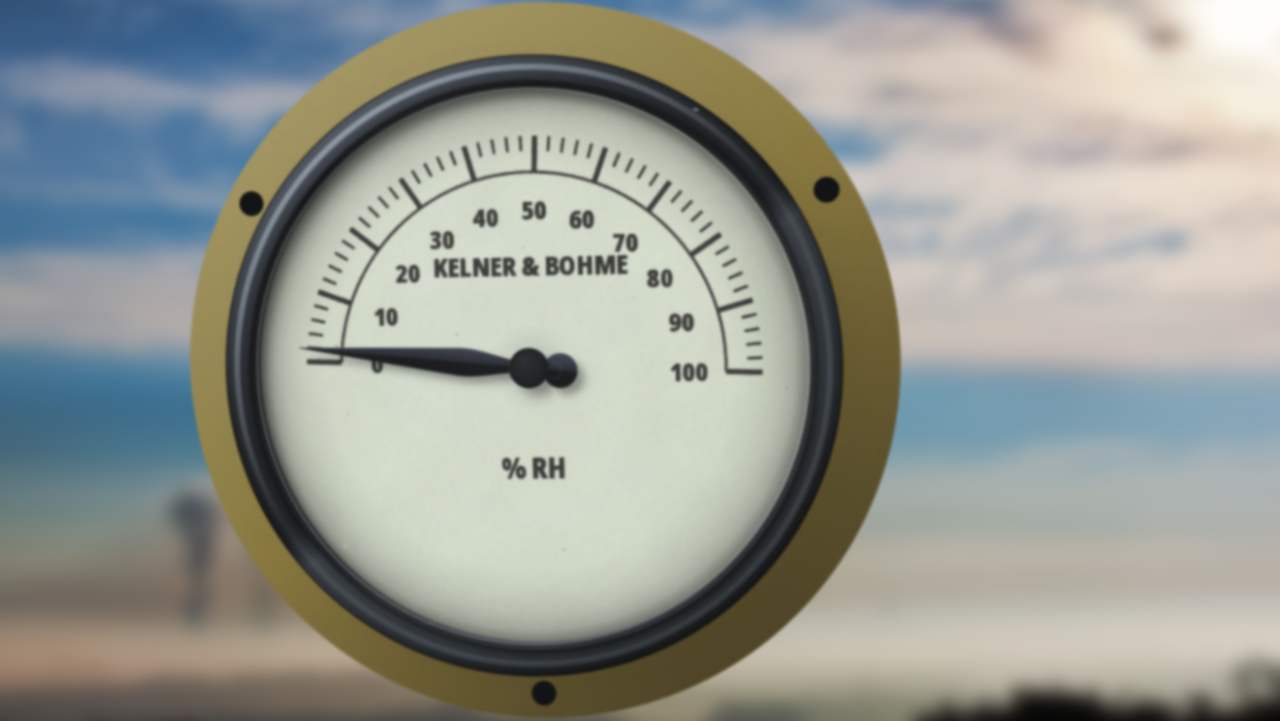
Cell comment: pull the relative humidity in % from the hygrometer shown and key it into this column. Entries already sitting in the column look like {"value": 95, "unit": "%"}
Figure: {"value": 2, "unit": "%"}
